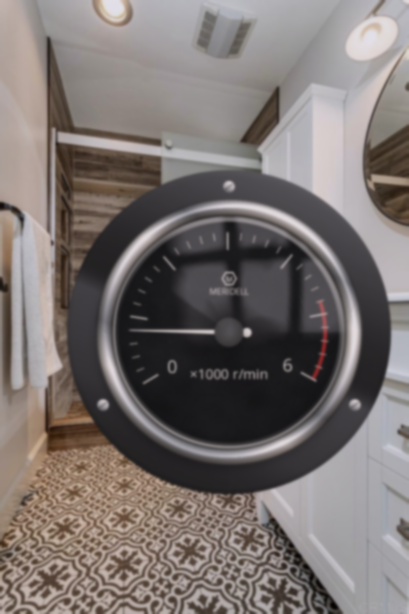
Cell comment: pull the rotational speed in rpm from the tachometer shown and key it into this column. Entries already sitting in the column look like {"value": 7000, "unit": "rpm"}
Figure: {"value": 800, "unit": "rpm"}
